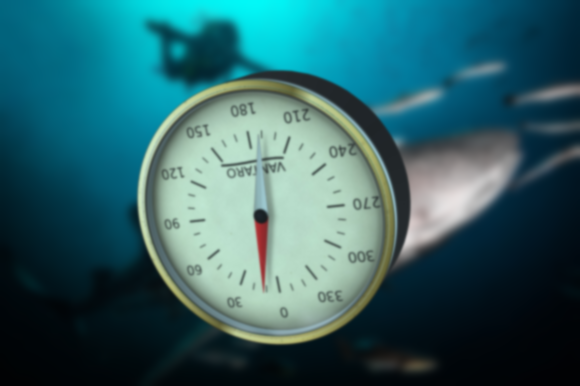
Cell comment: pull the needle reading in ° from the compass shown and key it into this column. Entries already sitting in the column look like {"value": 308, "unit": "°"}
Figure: {"value": 10, "unit": "°"}
